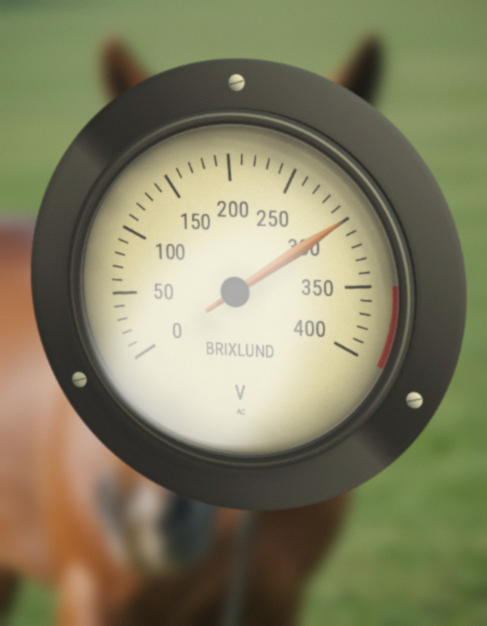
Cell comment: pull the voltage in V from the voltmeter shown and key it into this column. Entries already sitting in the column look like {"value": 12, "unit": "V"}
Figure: {"value": 300, "unit": "V"}
